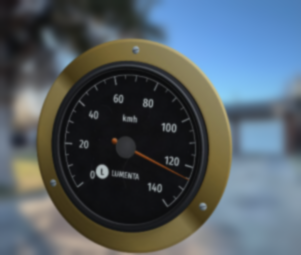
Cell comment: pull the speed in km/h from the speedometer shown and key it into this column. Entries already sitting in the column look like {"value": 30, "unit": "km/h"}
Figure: {"value": 125, "unit": "km/h"}
